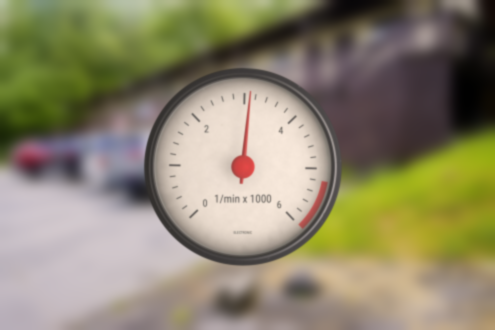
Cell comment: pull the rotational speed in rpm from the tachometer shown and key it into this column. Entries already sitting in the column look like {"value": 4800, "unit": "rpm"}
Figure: {"value": 3100, "unit": "rpm"}
